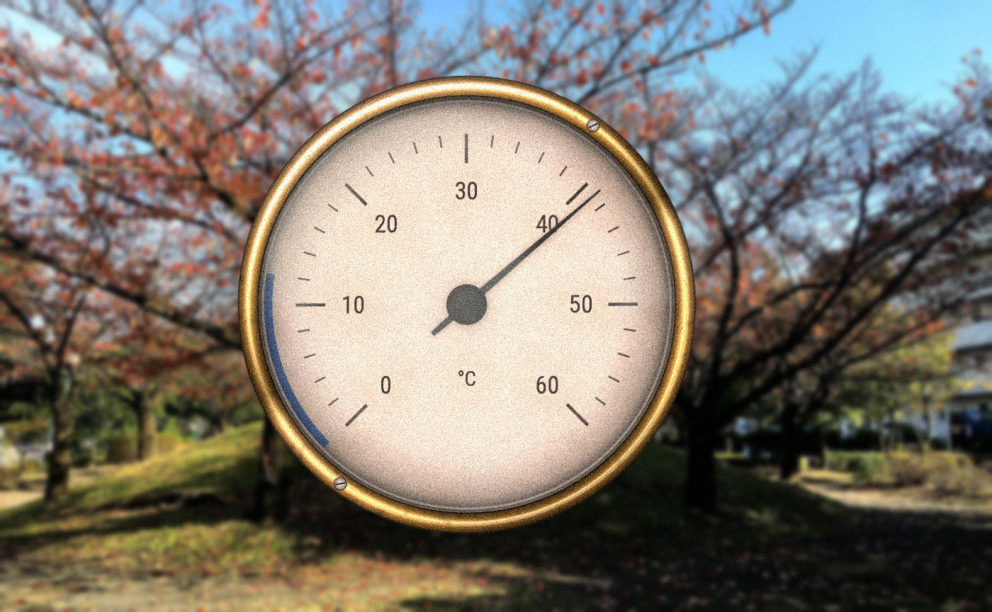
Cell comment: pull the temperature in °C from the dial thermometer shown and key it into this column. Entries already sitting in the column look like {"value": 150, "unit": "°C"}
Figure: {"value": 41, "unit": "°C"}
